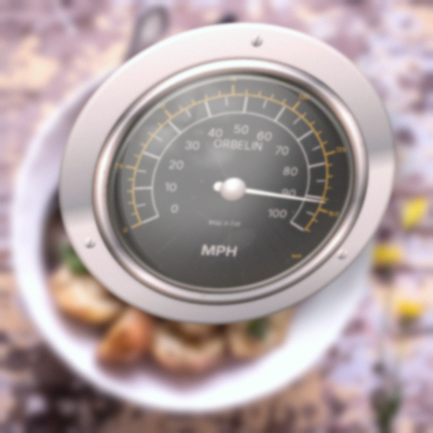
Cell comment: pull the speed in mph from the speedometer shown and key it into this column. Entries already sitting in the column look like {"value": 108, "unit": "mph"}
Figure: {"value": 90, "unit": "mph"}
